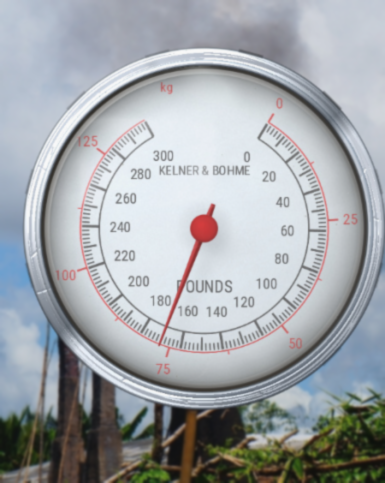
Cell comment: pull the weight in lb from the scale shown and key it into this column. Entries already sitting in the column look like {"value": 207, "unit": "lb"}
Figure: {"value": 170, "unit": "lb"}
